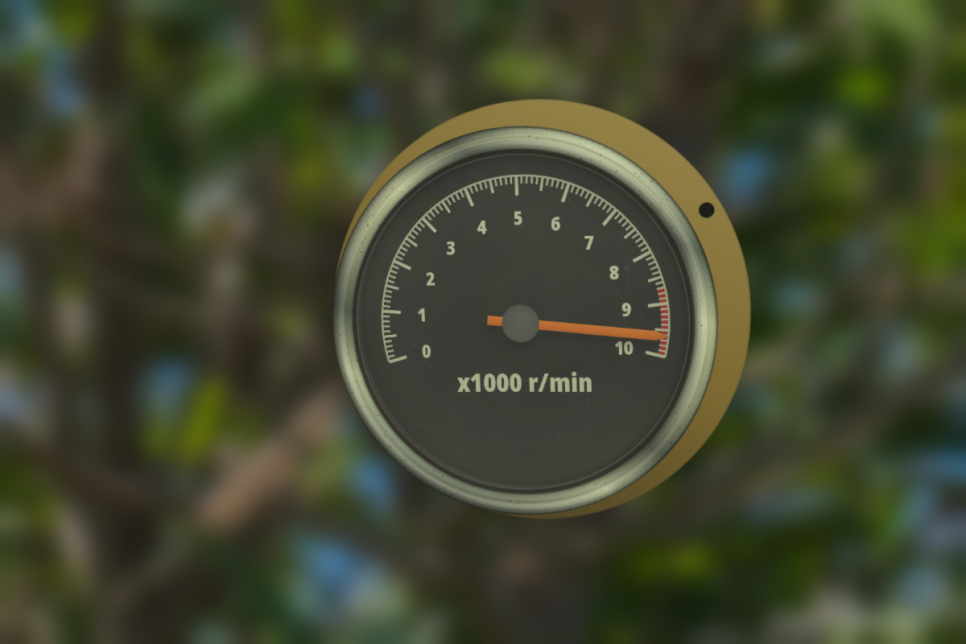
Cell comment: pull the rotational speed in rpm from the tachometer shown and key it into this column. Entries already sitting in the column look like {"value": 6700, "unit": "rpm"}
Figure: {"value": 9600, "unit": "rpm"}
